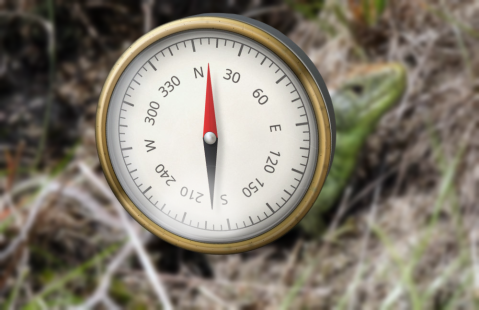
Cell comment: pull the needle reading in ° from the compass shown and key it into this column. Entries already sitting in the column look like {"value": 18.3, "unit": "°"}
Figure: {"value": 10, "unit": "°"}
